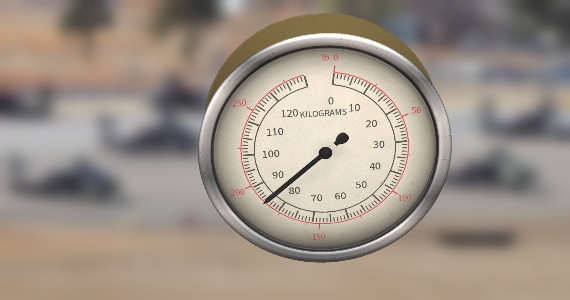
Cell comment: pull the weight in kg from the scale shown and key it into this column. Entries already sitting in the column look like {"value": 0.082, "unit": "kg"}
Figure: {"value": 85, "unit": "kg"}
